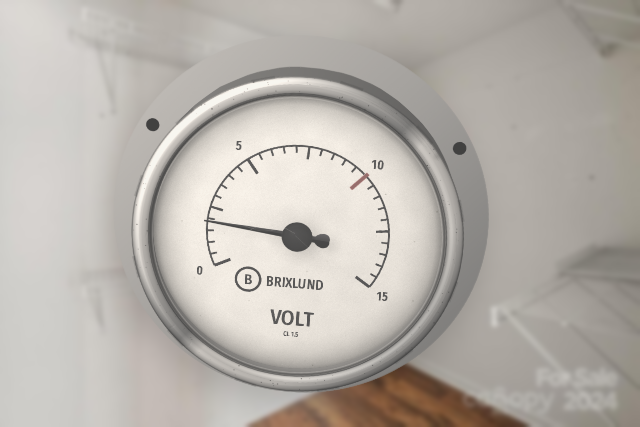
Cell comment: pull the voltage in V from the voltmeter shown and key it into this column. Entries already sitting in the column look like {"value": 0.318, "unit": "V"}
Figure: {"value": 2, "unit": "V"}
